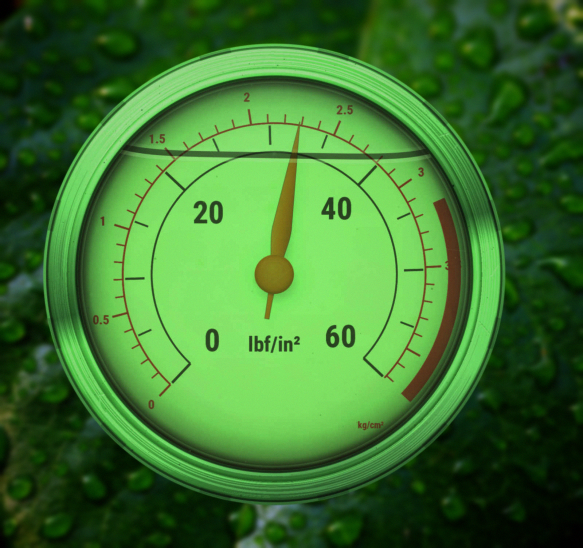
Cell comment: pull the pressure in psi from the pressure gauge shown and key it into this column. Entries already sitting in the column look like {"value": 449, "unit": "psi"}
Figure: {"value": 32.5, "unit": "psi"}
